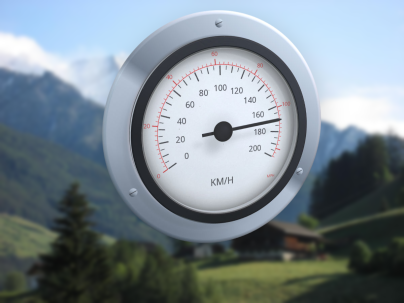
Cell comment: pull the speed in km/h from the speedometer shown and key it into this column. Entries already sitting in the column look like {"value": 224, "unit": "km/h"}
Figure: {"value": 170, "unit": "km/h"}
